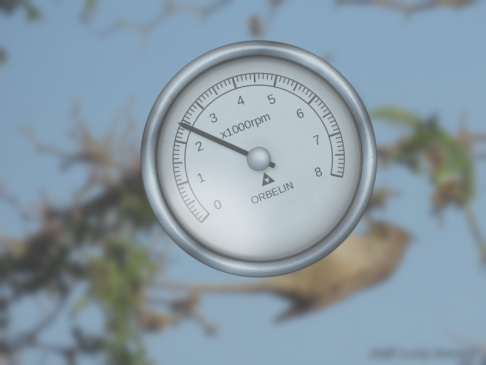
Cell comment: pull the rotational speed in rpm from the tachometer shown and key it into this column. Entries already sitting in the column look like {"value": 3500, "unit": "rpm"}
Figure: {"value": 2400, "unit": "rpm"}
